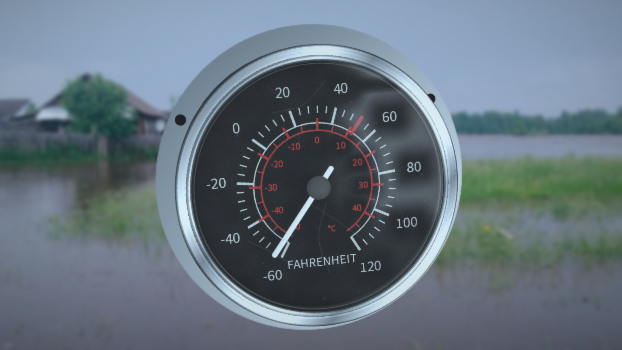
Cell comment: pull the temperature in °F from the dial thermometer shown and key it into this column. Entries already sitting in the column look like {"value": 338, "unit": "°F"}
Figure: {"value": -56, "unit": "°F"}
